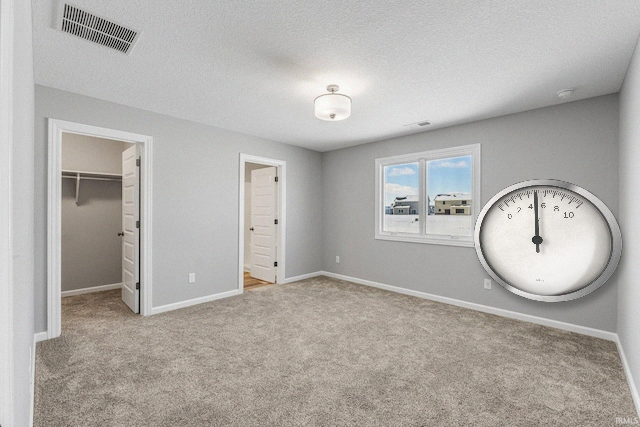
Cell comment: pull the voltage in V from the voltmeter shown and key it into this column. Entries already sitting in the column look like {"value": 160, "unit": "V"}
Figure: {"value": 5, "unit": "V"}
